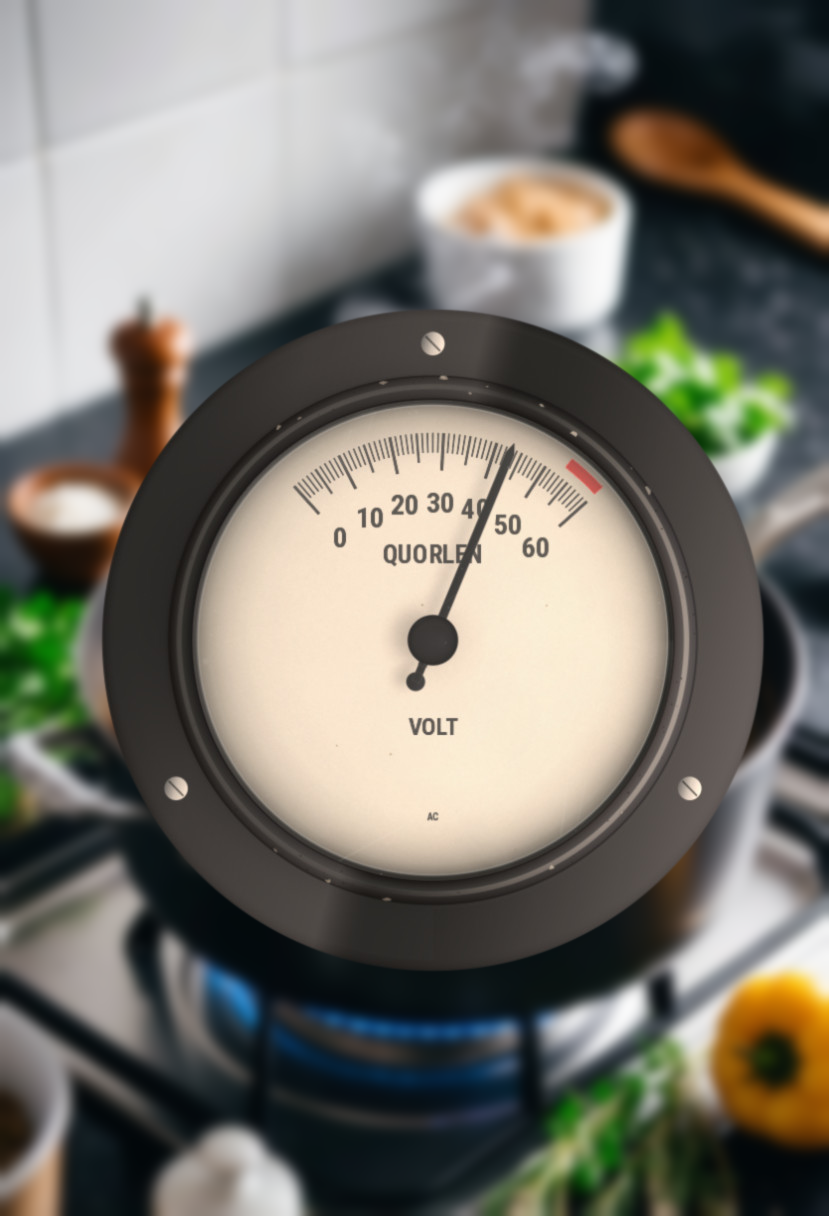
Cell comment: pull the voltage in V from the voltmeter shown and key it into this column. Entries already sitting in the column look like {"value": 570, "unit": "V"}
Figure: {"value": 43, "unit": "V"}
